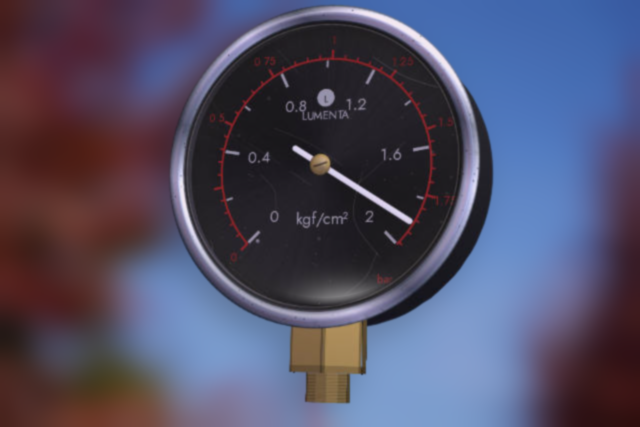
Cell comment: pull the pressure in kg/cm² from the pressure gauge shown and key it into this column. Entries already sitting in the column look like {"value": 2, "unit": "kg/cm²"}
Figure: {"value": 1.9, "unit": "kg/cm²"}
